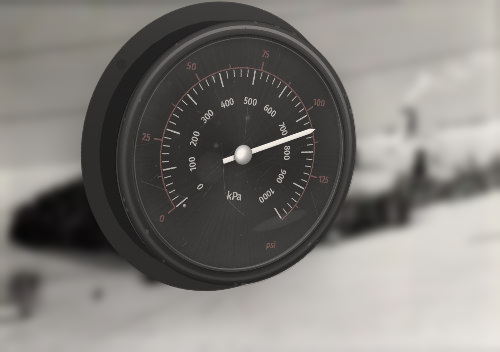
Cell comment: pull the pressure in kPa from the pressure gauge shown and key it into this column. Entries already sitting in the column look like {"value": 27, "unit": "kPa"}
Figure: {"value": 740, "unit": "kPa"}
